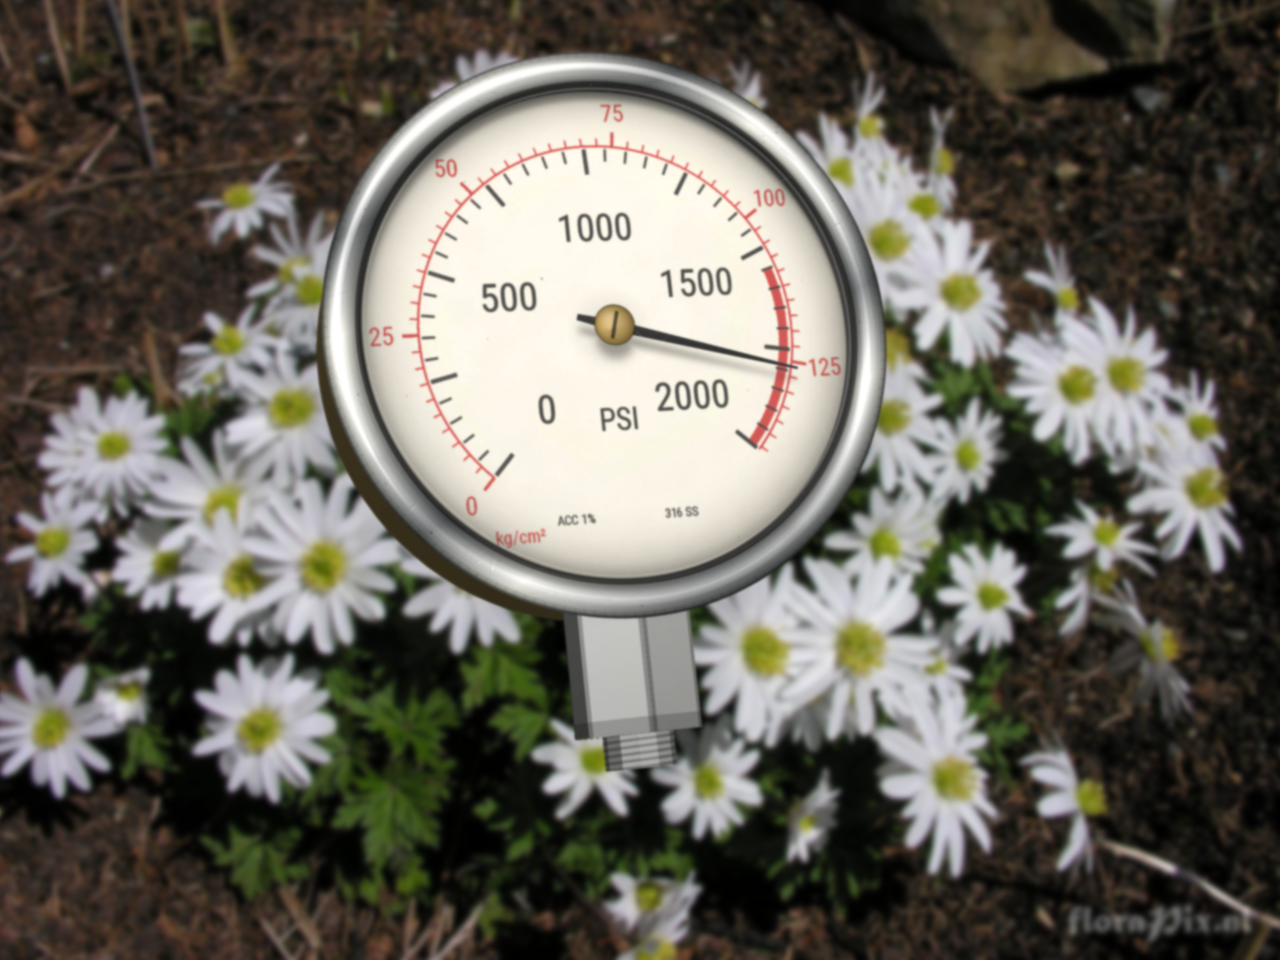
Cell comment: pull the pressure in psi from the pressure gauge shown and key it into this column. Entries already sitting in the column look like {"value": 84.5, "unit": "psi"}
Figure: {"value": 1800, "unit": "psi"}
